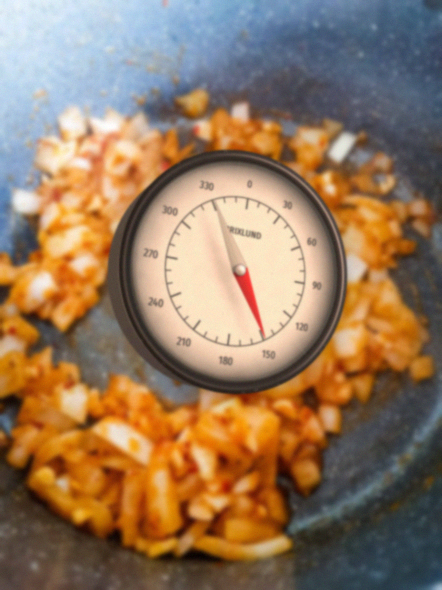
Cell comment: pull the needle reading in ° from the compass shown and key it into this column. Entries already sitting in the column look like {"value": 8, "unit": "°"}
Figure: {"value": 150, "unit": "°"}
